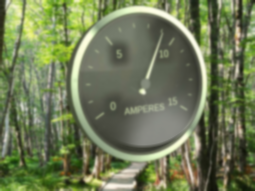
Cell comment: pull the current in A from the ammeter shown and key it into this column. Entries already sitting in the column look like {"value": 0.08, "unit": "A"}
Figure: {"value": 9, "unit": "A"}
